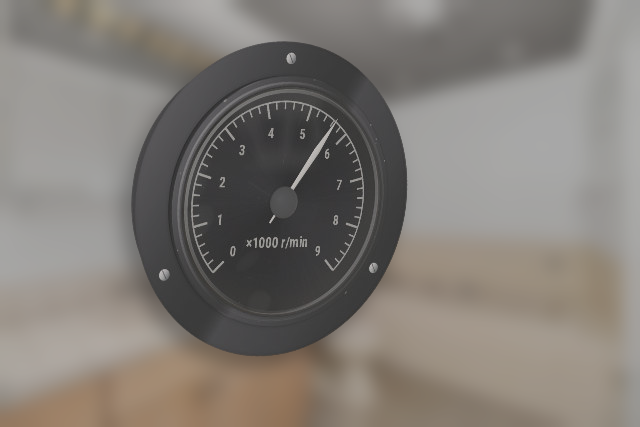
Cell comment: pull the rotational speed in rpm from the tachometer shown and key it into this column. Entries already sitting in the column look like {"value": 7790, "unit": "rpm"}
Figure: {"value": 5600, "unit": "rpm"}
